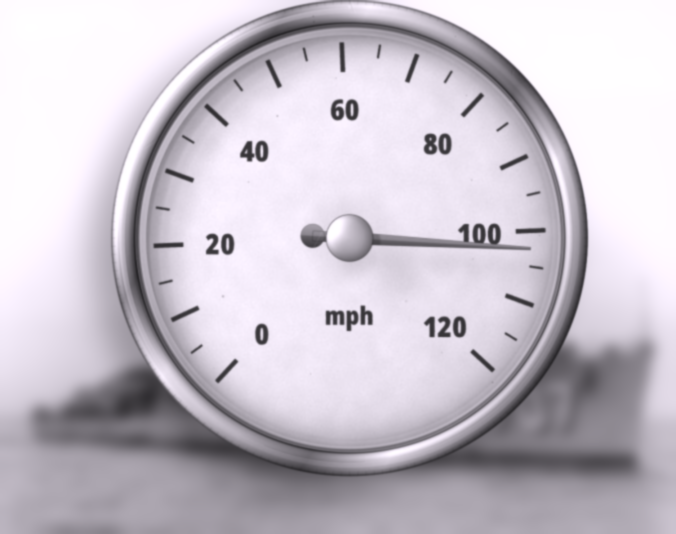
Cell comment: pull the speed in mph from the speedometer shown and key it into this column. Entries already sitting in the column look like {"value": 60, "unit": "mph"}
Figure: {"value": 102.5, "unit": "mph"}
